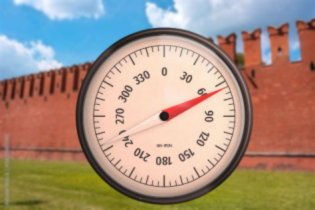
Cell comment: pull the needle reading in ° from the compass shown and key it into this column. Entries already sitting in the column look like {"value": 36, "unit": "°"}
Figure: {"value": 65, "unit": "°"}
